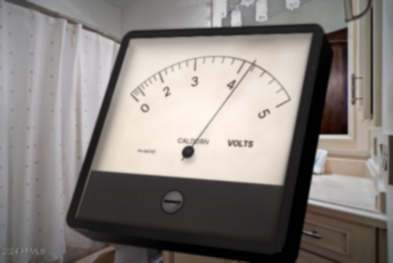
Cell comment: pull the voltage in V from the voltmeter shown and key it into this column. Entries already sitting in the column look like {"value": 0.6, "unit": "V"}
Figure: {"value": 4.2, "unit": "V"}
